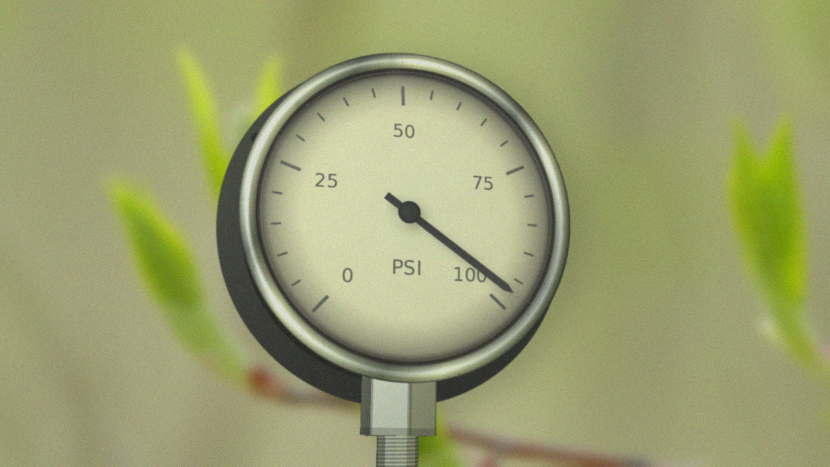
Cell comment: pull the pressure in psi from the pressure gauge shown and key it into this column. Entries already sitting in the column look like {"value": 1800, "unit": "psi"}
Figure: {"value": 97.5, "unit": "psi"}
